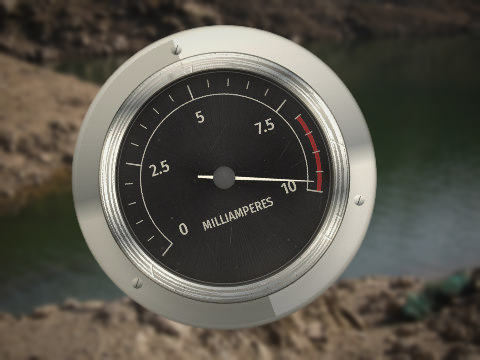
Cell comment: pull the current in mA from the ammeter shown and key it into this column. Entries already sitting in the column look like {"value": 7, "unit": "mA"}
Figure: {"value": 9.75, "unit": "mA"}
